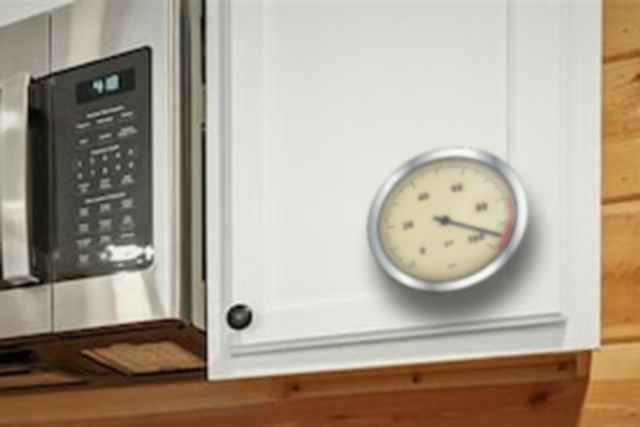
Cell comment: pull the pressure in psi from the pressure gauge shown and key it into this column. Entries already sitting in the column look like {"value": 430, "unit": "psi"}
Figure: {"value": 95, "unit": "psi"}
